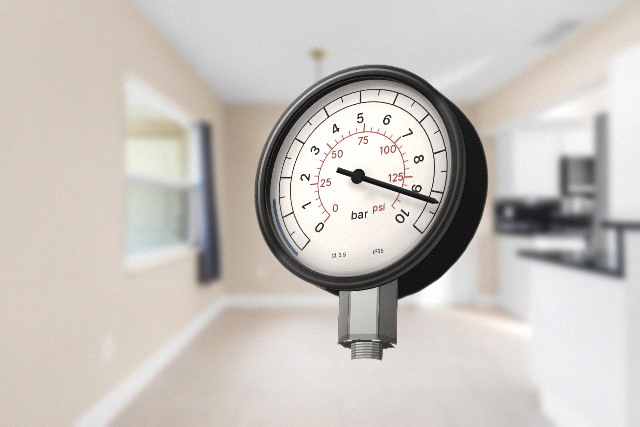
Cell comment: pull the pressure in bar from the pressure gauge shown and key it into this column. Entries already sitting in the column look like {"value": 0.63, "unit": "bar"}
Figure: {"value": 9.25, "unit": "bar"}
